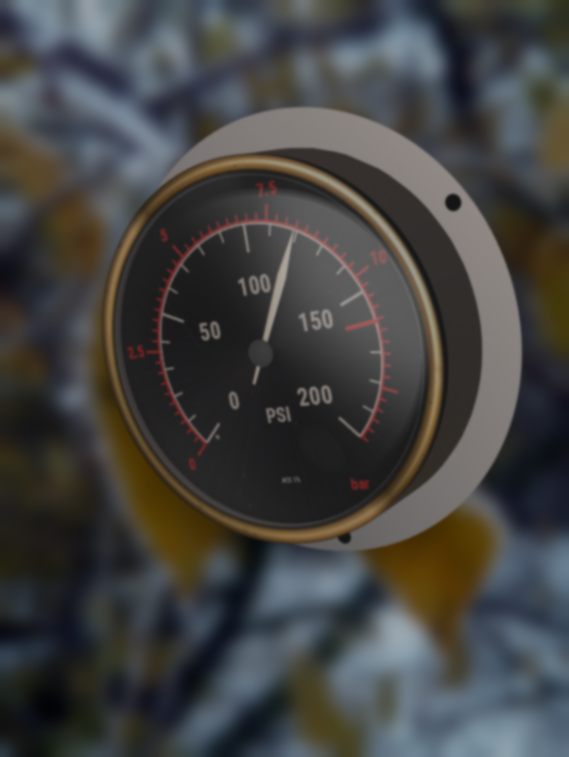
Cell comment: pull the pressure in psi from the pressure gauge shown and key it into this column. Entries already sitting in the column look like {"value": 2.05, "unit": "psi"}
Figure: {"value": 120, "unit": "psi"}
